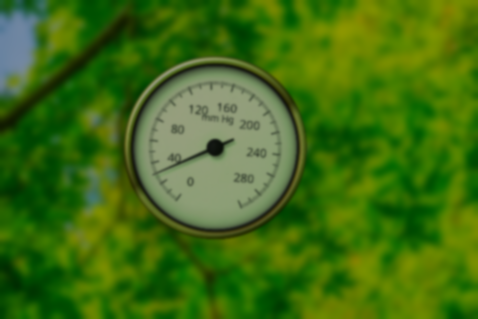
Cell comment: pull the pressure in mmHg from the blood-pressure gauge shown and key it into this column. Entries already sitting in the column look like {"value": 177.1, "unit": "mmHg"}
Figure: {"value": 30, "unit": "mmHg"}
